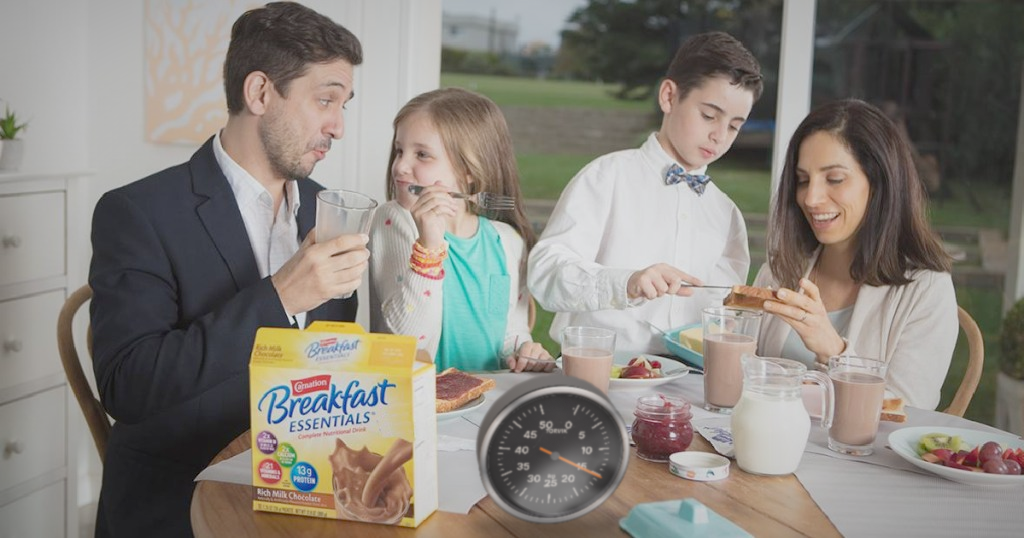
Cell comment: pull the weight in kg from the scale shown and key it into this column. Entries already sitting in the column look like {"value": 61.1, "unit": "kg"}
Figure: {"value": 15, "unit": "kg"}
